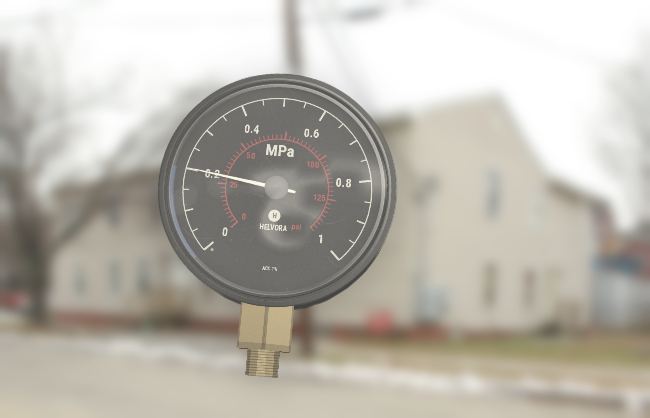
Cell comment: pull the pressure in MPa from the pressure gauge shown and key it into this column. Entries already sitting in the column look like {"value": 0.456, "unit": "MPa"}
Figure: {"value": 0.2, "unit": "MPa"}
